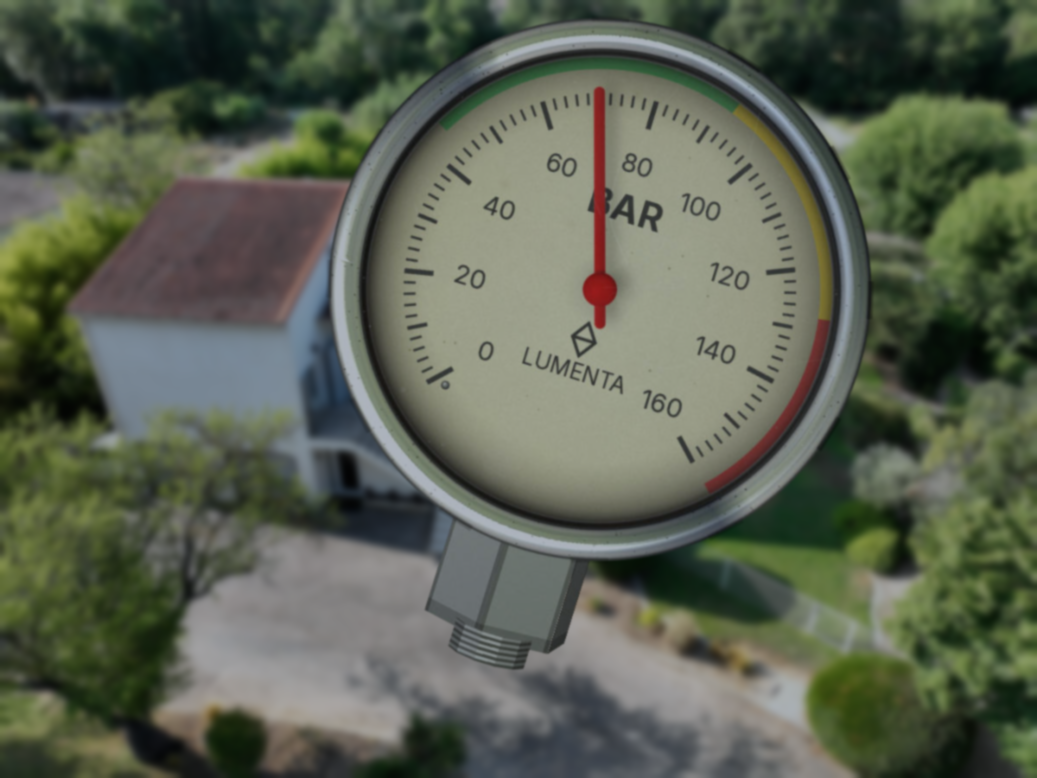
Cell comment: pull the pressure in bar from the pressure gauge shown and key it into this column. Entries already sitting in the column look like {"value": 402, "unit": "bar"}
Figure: {"value": 70, "unit": "bar"}
